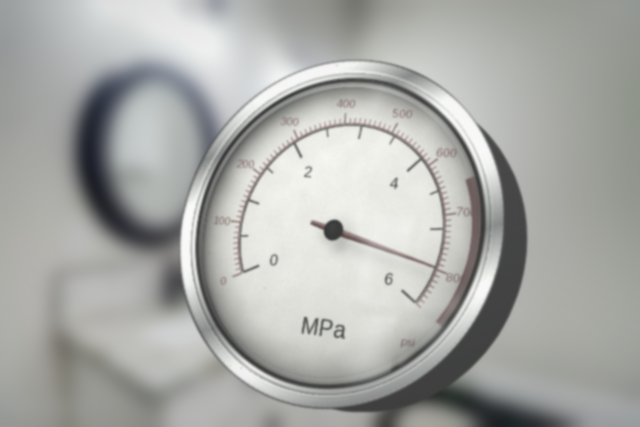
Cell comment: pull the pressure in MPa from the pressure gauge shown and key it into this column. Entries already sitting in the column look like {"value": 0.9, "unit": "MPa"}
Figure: {"value": 5.5, "unit": "MPa"}
